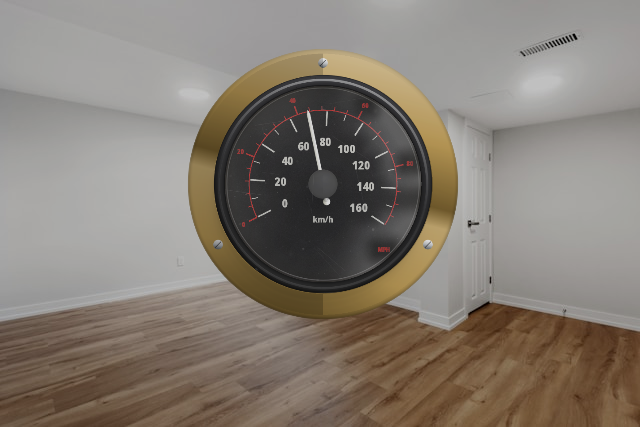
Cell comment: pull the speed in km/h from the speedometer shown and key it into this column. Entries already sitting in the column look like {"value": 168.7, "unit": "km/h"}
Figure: {"value": 70, "unit": "km/h"}
